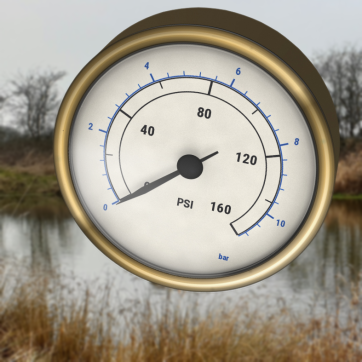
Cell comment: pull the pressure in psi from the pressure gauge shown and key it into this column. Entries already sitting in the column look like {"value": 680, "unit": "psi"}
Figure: {"value": 0, "unit": "psi"}
